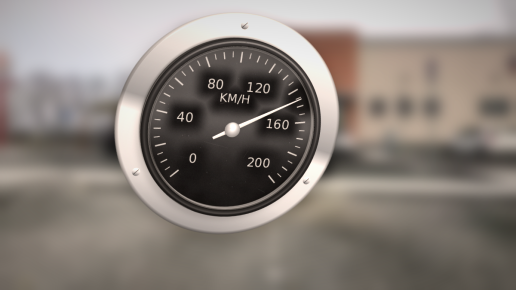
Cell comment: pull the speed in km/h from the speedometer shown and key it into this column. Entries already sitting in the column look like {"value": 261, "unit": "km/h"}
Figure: {"value": 145, "unit": "km/h"}
